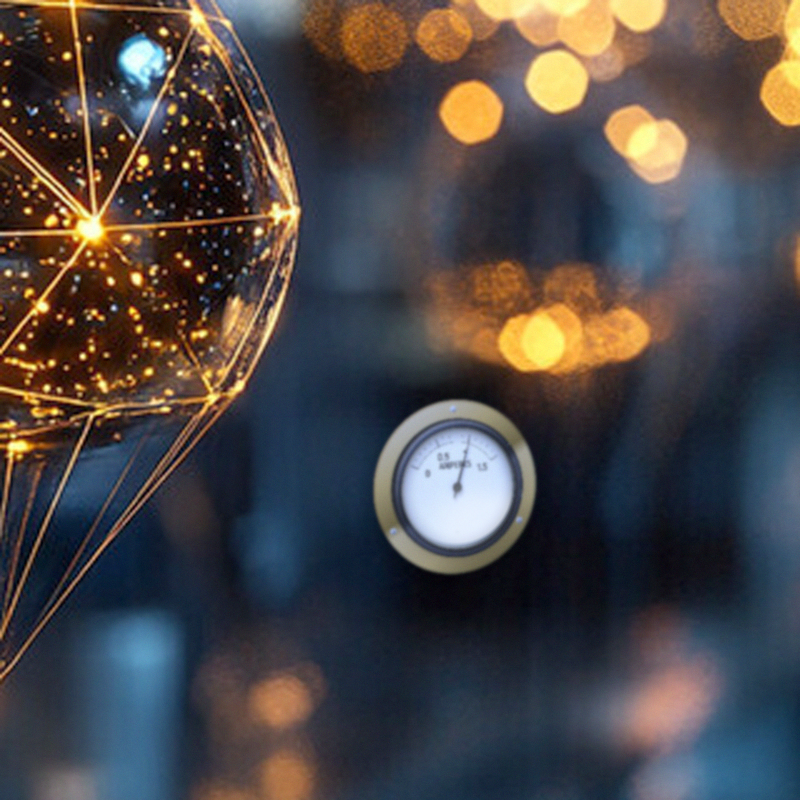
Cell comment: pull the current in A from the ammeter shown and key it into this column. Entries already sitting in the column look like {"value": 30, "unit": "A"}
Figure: {"value": 1, "unit": "A"}
